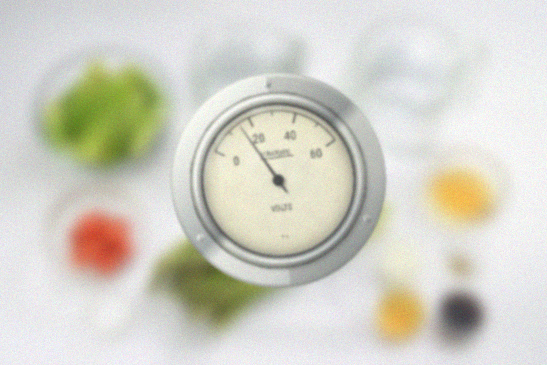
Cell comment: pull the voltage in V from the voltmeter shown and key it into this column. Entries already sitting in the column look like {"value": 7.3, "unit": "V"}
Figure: {"value": 15, "unit": "V"}
